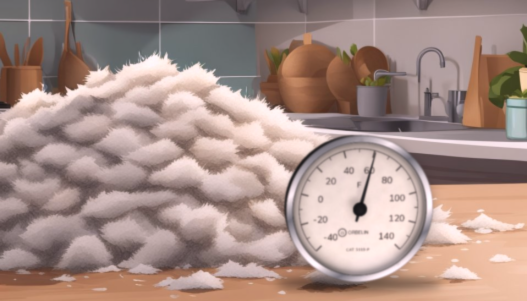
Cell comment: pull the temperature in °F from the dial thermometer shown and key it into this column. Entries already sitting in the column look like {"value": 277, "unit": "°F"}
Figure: {"value": 60, "unit": "°F"}
